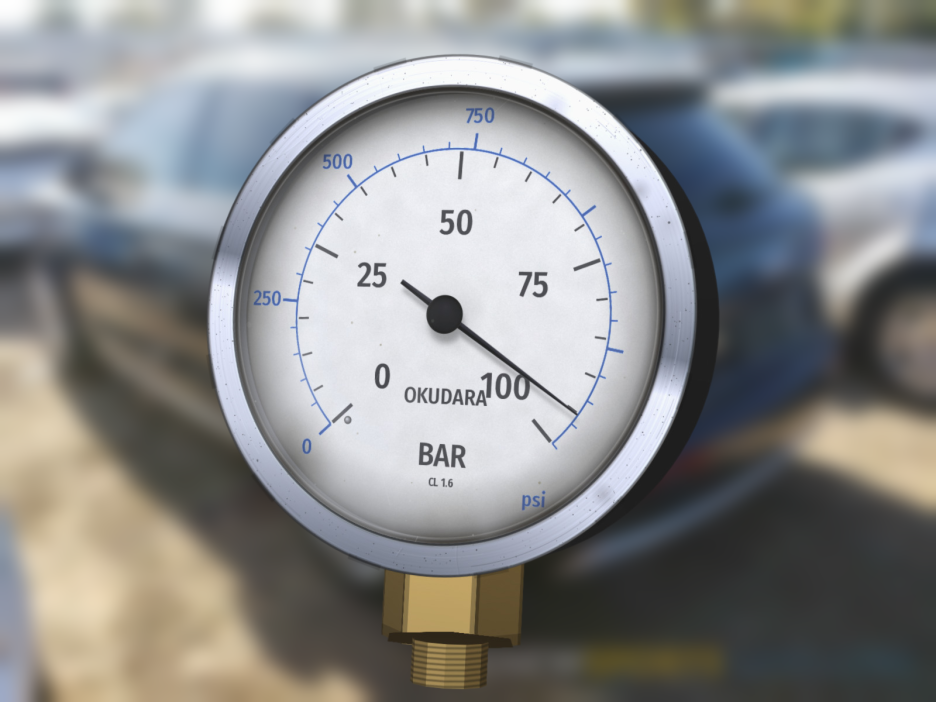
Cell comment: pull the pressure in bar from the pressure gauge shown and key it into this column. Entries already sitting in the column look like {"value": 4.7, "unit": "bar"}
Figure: {"value": 95, "unit": "bar"}
